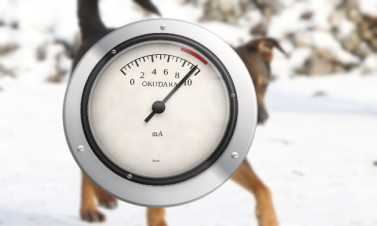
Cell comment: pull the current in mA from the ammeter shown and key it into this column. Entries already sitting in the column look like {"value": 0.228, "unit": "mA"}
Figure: {"value": 9.5, "unit": "mA"}
